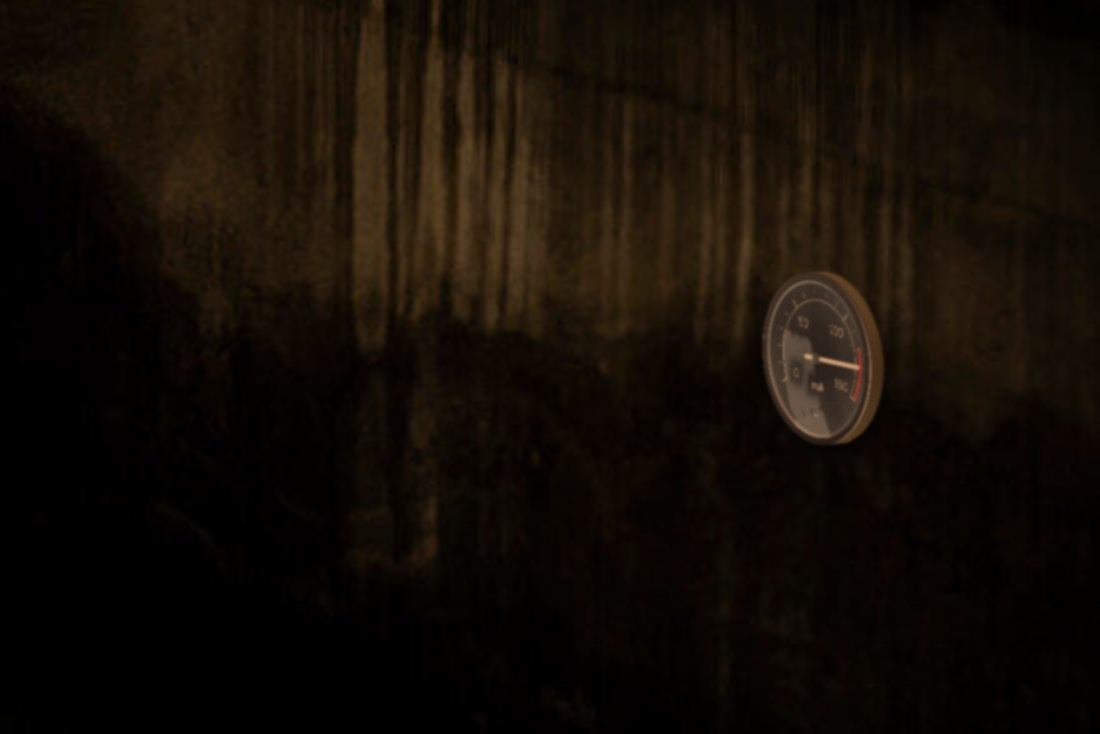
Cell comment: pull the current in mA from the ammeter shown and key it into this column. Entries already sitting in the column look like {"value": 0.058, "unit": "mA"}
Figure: {"value": 130, "unit": "mA"}
